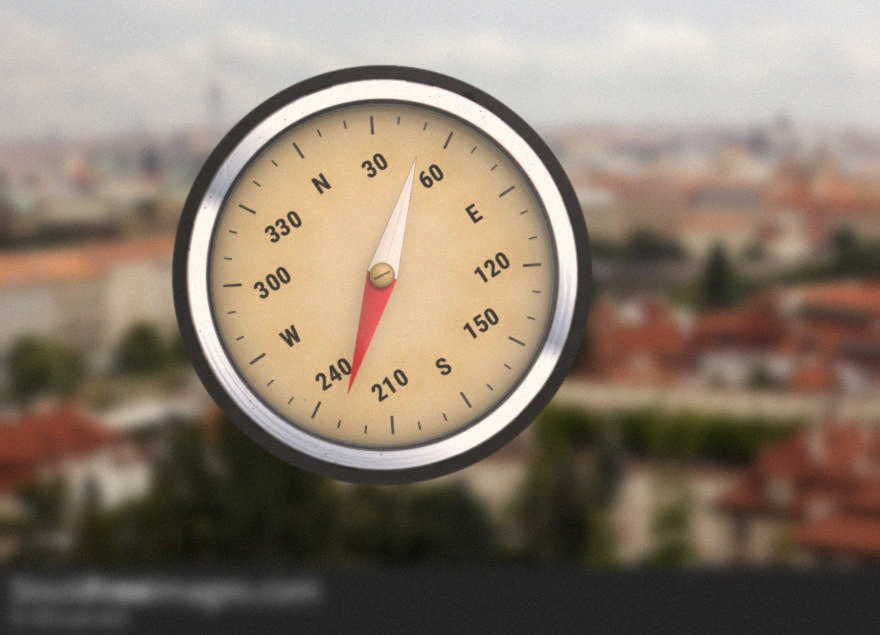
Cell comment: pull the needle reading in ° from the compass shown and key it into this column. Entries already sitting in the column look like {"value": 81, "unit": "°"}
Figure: {"value": 230, "unit": "°"}
